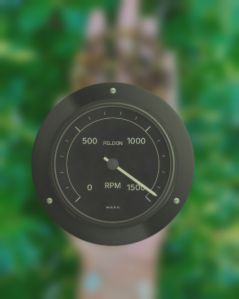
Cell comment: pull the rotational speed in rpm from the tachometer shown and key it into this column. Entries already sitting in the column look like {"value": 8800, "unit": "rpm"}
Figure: {"value": 1450, "unit": "rpm"}
